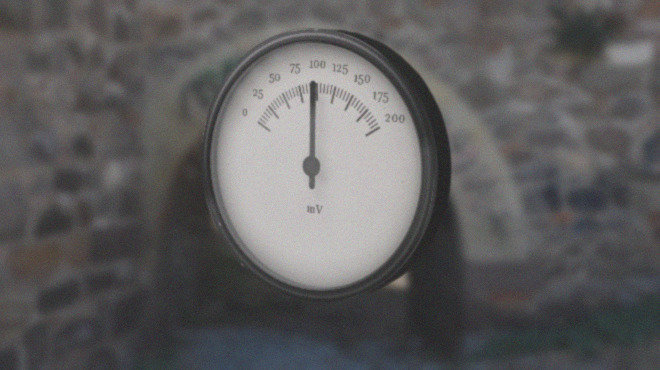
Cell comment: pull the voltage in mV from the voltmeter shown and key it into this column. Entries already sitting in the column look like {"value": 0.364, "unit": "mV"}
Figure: {"value": 100, "unit": "mV"}
